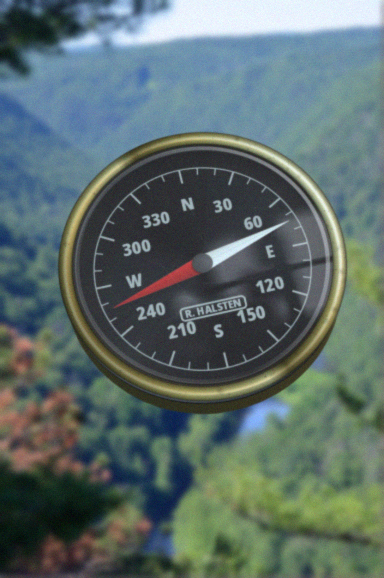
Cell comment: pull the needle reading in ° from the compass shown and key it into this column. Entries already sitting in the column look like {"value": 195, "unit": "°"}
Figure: {"value": 255, "unit": "°"}
